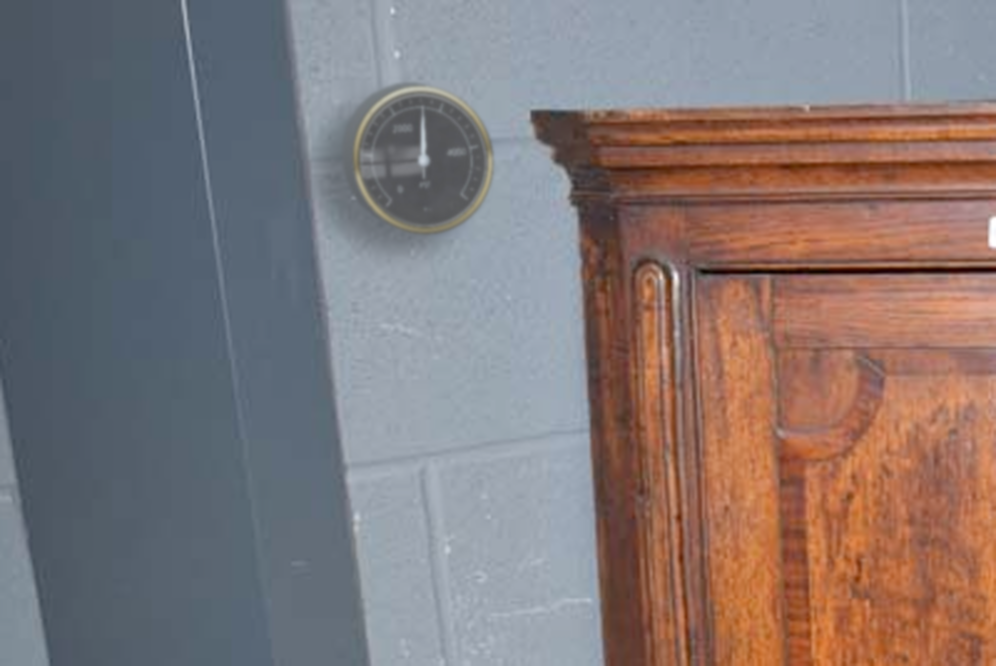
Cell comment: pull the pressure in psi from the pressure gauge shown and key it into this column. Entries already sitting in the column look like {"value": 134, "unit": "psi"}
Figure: {"value": 2600, "unit": "psi"}
